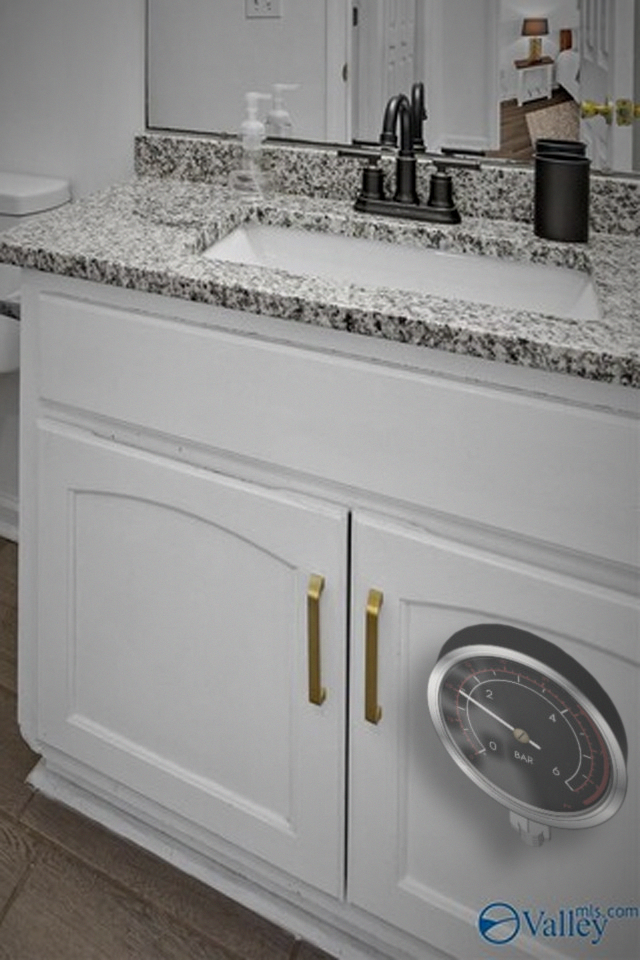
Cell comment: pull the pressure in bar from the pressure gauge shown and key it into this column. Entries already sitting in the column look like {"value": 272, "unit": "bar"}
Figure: {"value": 1.5, "unit": "bar"}
